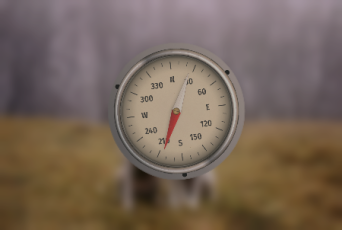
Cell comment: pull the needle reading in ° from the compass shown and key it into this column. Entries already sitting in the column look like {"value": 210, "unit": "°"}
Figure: {"value": 205, "unit": "°"}
